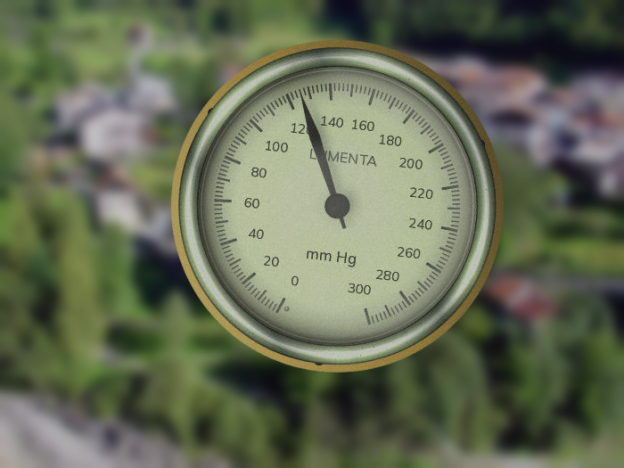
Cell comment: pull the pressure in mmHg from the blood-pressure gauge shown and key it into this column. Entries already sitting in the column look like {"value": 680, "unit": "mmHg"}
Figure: {"value": 126, "unit": "mmHg"}
